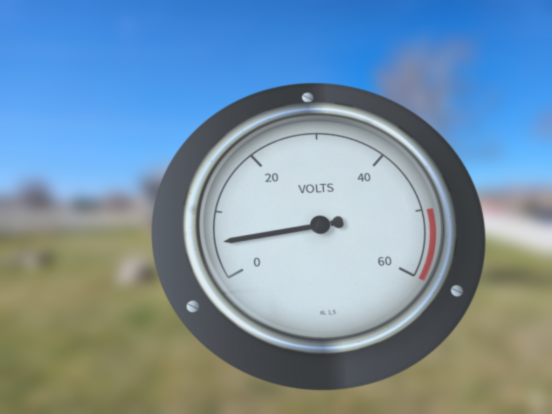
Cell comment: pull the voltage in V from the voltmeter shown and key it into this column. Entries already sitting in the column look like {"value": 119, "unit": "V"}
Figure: {"value": 5, "unit": "V"}
